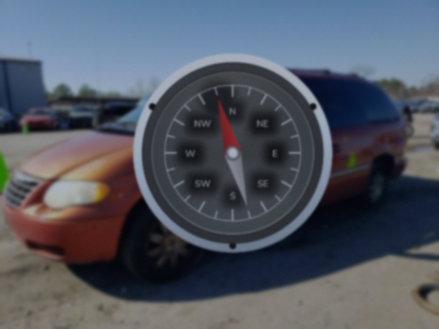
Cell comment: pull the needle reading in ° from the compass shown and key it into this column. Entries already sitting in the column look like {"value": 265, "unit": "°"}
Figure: {"value": 345, "unit": "°"}
